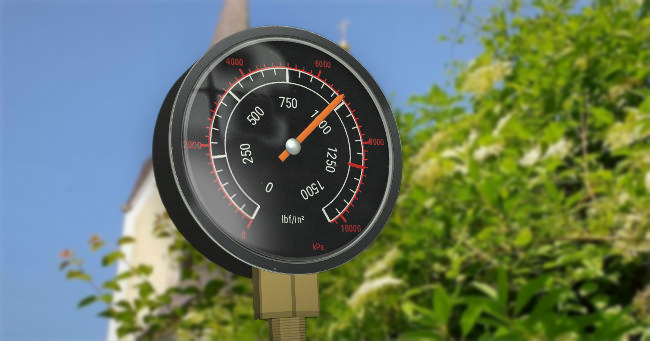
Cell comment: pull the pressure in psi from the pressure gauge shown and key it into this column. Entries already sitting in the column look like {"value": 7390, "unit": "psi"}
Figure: {"value": 975, "unit": "psi"}
